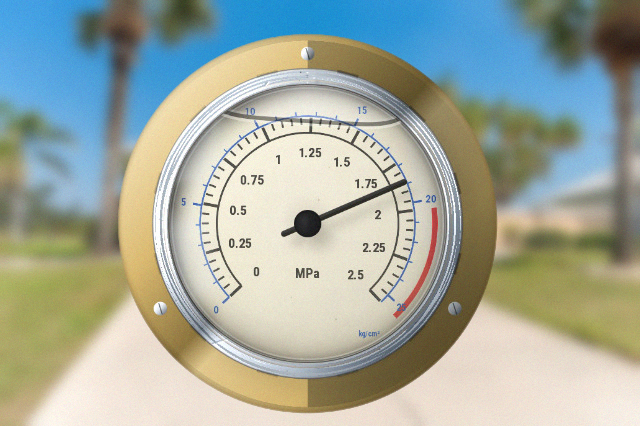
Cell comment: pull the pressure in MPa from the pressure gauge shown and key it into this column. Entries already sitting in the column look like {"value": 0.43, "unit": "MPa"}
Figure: {"value": 1.85, "unit": "MPa"}
